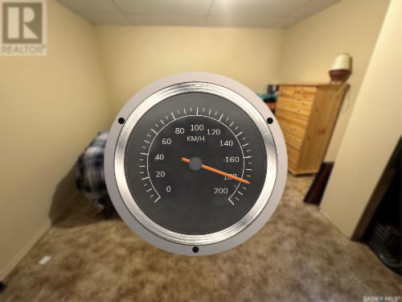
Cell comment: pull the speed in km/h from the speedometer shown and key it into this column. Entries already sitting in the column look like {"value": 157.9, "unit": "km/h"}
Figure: {"value": 180, "unit": "km/h"}
